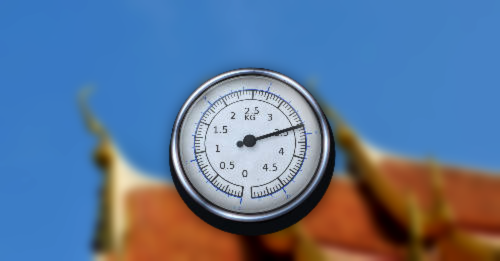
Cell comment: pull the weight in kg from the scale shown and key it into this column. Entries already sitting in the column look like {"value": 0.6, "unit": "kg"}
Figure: {"value": 3.5, "unit": "kg"}
